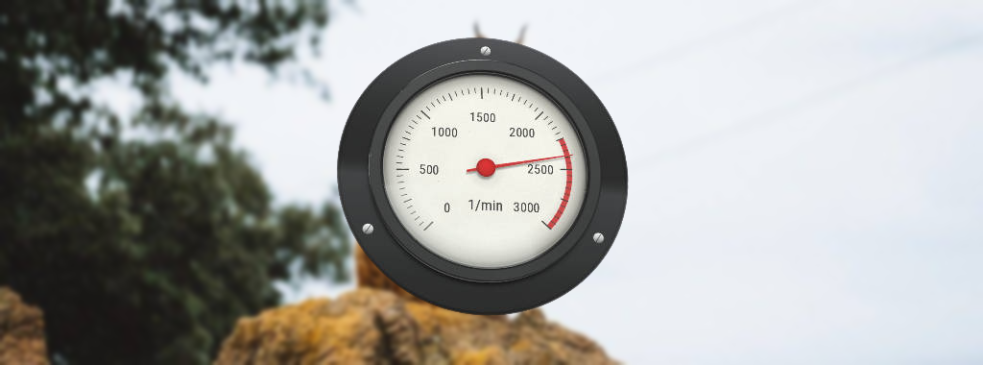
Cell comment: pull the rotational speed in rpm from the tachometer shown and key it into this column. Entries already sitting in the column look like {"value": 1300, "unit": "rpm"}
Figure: {"value": 2400, "unit": "rpm"}
